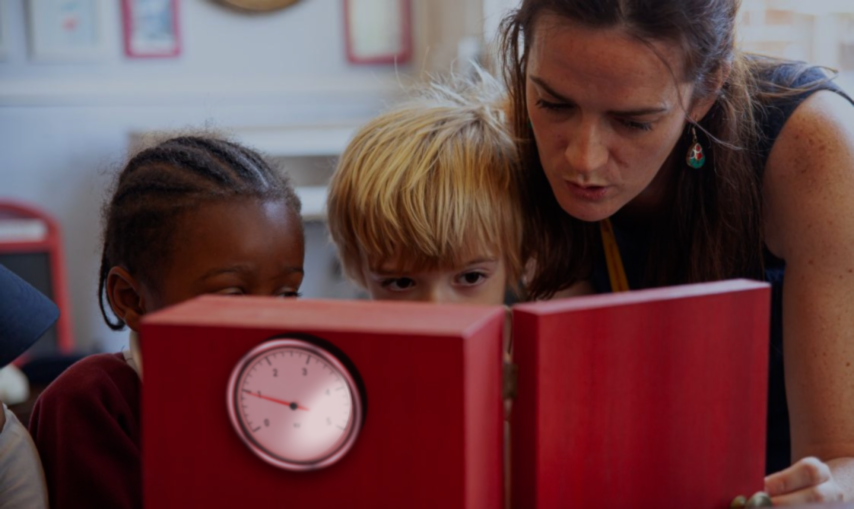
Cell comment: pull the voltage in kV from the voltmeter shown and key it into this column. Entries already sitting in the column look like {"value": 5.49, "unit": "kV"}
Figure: {"value": 1, "unit": "kV"}
